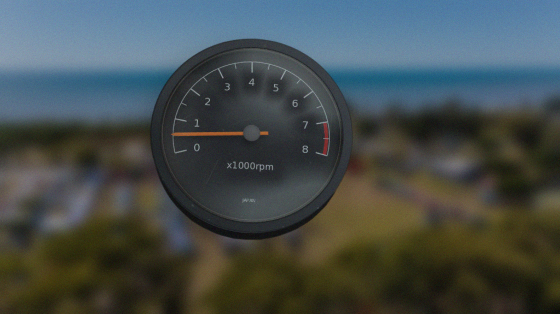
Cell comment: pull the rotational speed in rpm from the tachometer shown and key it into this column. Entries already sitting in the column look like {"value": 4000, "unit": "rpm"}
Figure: {"value": 500, "unit": "rpm"}
